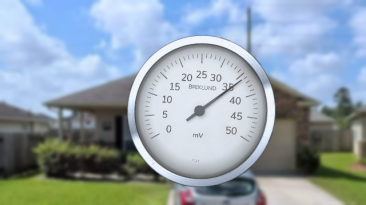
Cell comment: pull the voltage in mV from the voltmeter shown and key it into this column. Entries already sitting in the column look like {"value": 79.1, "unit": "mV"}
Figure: {"value": 36, "unit": "mV"}
